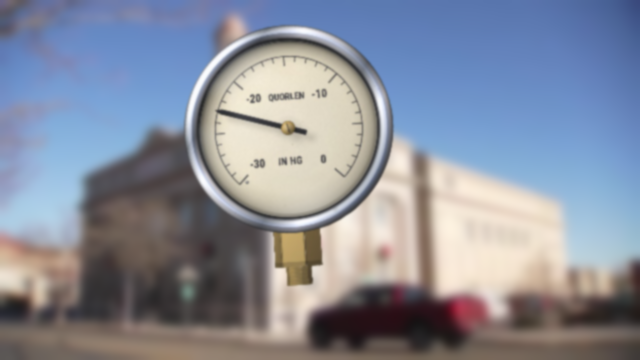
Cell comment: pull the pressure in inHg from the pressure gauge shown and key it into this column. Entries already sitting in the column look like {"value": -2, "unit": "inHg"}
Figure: {"value": -23, "unit": "inHg"}
